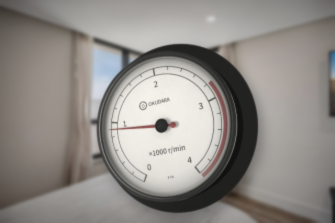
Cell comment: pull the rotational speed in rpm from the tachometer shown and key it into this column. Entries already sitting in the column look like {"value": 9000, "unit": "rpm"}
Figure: {"value": 900, "unit": "rpm"}
